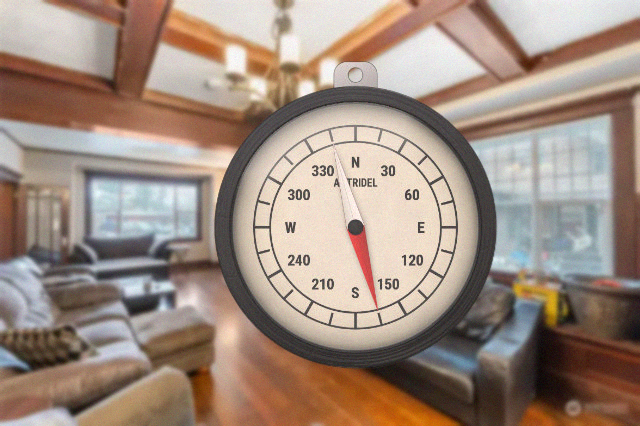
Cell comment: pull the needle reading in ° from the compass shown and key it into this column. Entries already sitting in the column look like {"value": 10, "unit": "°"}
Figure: {"value": 165, "unit": "°"}
